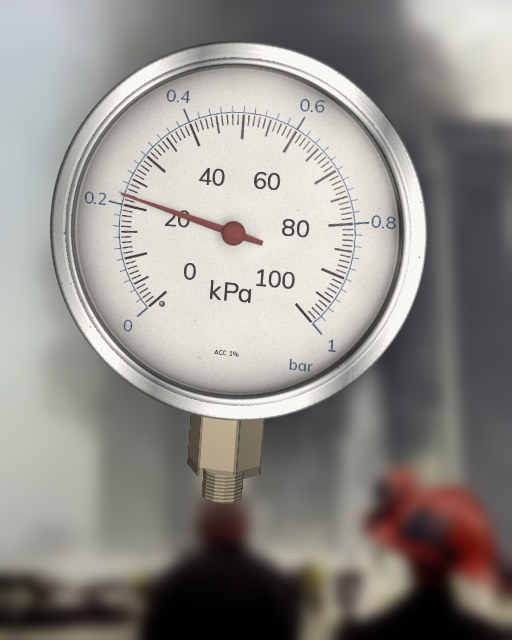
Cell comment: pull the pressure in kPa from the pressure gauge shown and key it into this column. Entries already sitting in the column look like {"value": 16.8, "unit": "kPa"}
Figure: {"value": 22, "unit": "kPa"}
